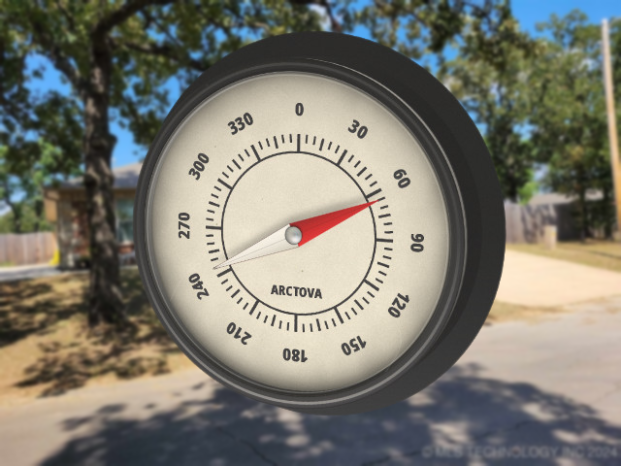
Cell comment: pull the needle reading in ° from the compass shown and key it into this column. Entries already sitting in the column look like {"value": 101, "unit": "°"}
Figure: {"value": 65, "unit": "°"}
